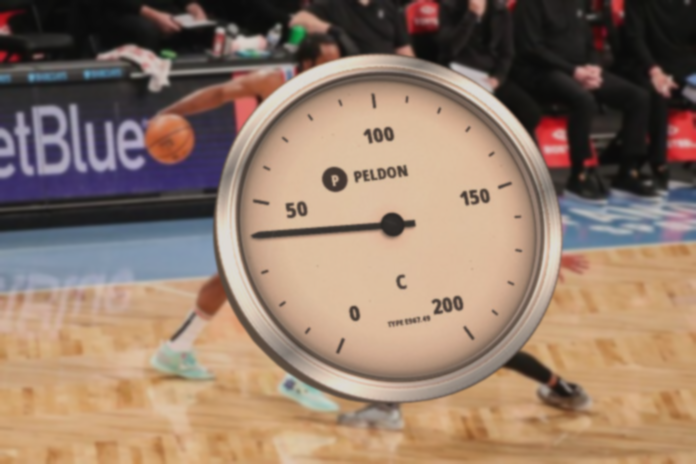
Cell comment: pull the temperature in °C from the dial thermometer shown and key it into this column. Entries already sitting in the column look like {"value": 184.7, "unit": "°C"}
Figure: {"value": 40, "unit": "°C"}
